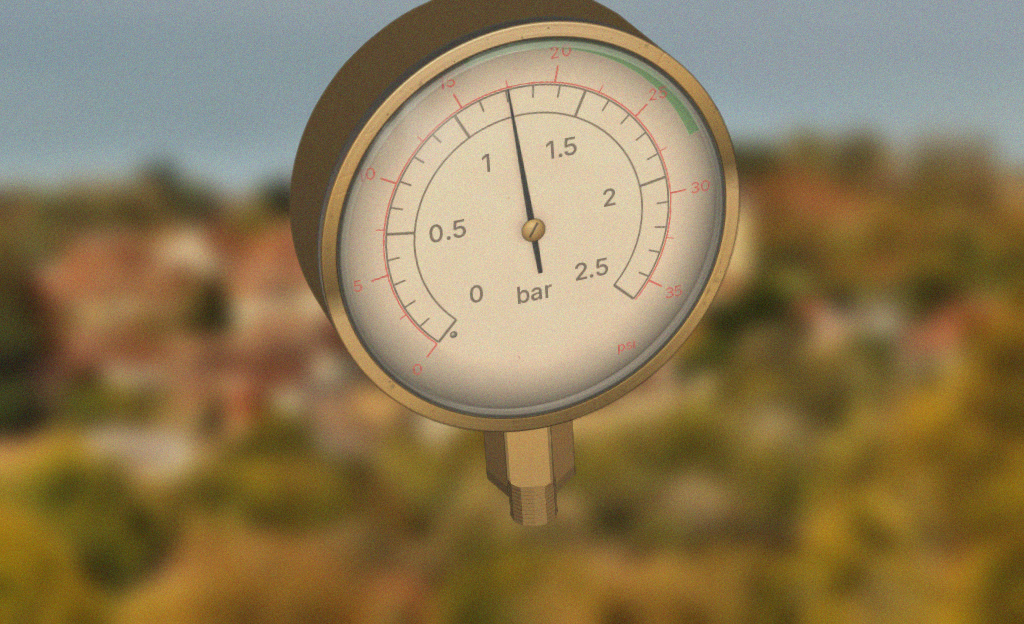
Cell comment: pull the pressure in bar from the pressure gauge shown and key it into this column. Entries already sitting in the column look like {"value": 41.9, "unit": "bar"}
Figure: {"value": 1.2, "unit": "bar"}
